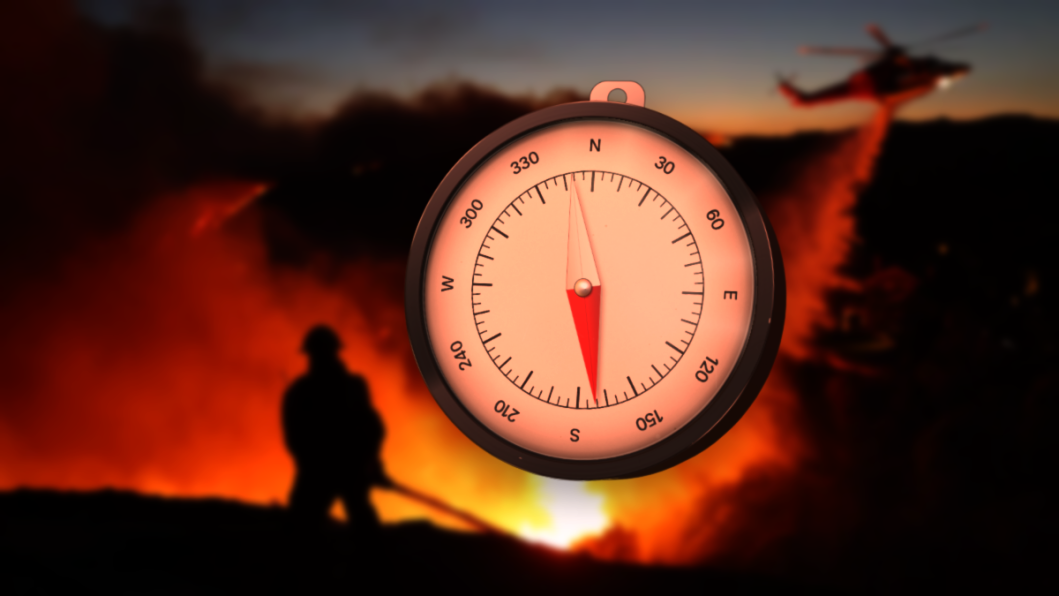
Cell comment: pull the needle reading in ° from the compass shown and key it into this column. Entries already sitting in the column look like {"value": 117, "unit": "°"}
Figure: {"value": 170, "unit": "°"}
